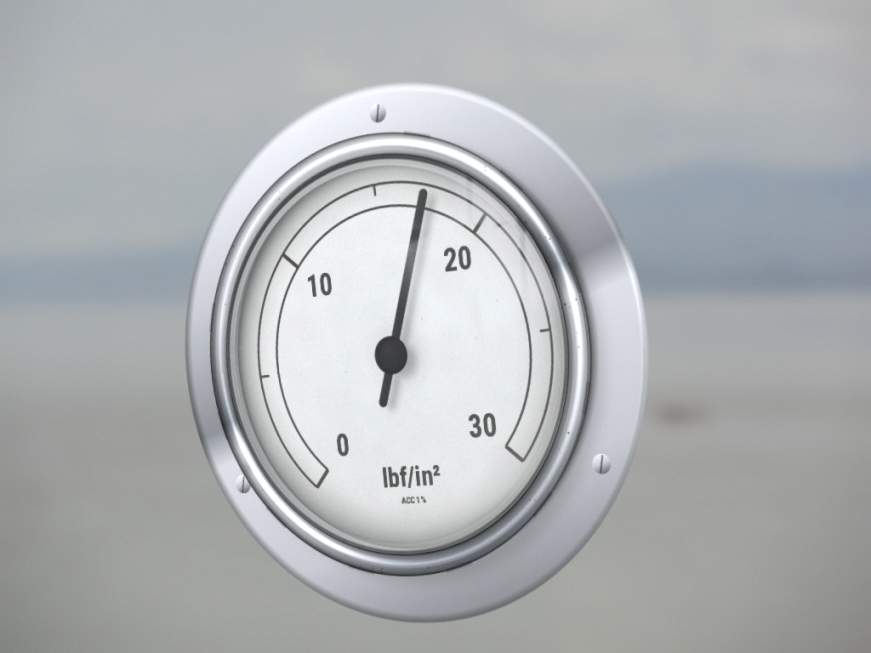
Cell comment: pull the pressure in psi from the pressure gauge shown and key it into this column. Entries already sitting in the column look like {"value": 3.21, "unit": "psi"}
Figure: {"value": 17.5, "unit": "psi"}
